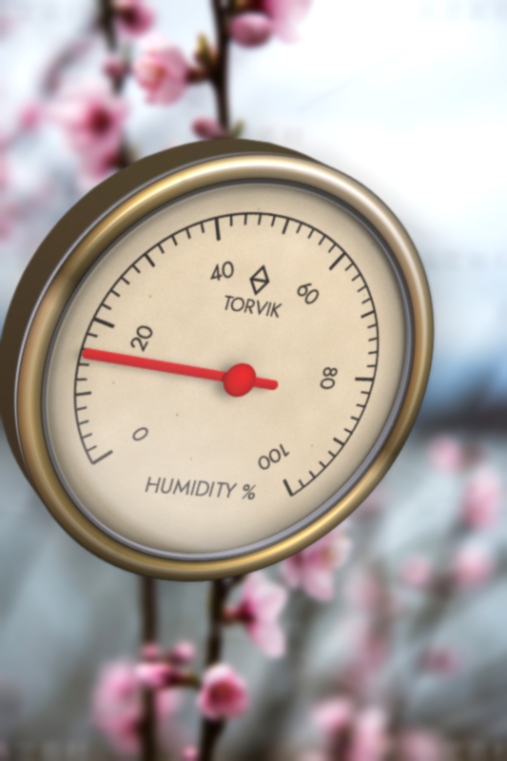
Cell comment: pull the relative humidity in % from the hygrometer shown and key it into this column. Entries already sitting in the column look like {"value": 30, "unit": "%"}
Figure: {"value": 16, "unit": "%"}
